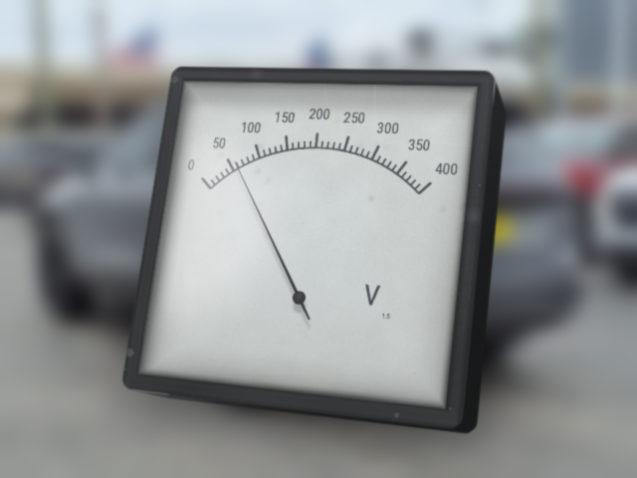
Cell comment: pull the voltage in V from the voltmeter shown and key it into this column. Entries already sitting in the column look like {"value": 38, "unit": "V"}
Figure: {"value": 60, "unit": "V"}
